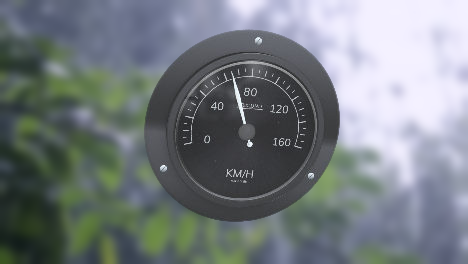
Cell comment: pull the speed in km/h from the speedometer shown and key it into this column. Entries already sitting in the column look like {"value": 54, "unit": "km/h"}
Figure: {"value": 65, "unit": "km/h"}
